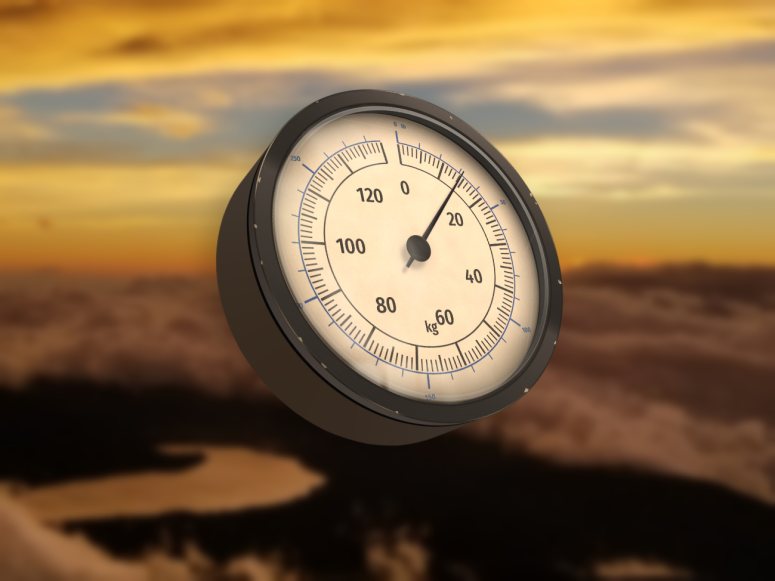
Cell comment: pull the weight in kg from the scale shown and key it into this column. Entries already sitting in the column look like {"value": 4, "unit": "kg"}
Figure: {"value": 14, "unit": "kg"}
